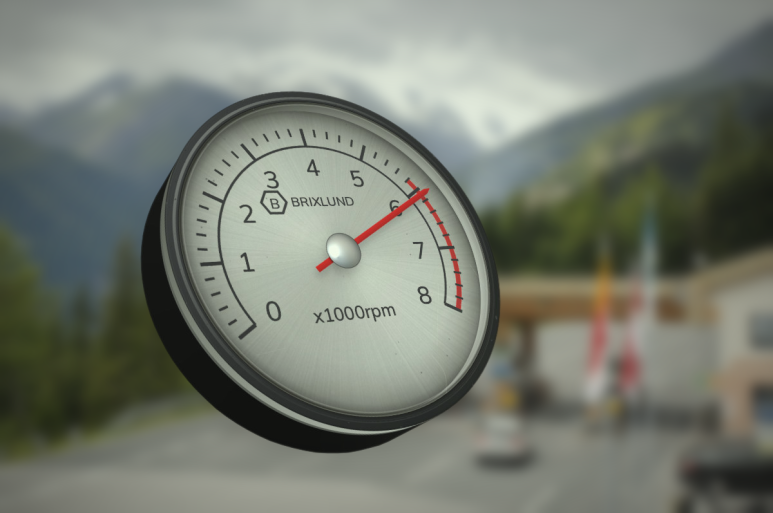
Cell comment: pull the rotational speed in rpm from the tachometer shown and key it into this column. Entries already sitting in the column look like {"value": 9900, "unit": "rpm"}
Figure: {"value": 6100, "unit": "rpm"}
